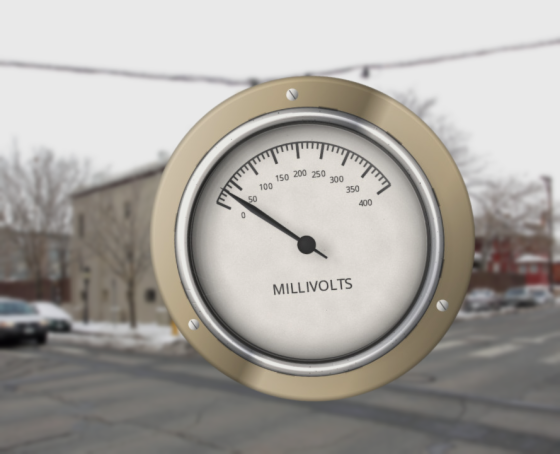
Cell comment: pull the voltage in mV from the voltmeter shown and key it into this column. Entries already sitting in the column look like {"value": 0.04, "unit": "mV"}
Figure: {"value": 30, "unit": "mV"}
